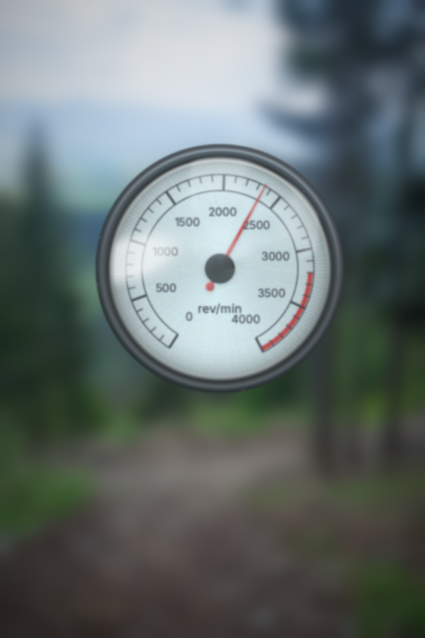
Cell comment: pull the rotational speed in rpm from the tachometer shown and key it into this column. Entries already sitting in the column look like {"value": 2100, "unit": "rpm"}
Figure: {"value": 2350, "unit": "rpm"}
